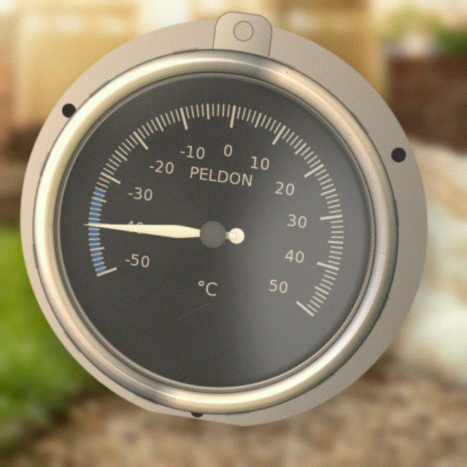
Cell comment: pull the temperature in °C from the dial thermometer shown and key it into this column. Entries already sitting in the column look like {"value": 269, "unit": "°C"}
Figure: {"value": -40, "unit": "°C"}
